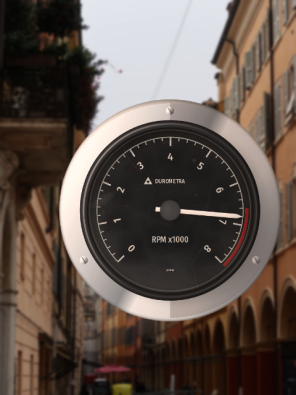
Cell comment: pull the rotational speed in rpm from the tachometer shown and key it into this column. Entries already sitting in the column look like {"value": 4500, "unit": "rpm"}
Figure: {"value": 6800, "unit": "rpm"}
